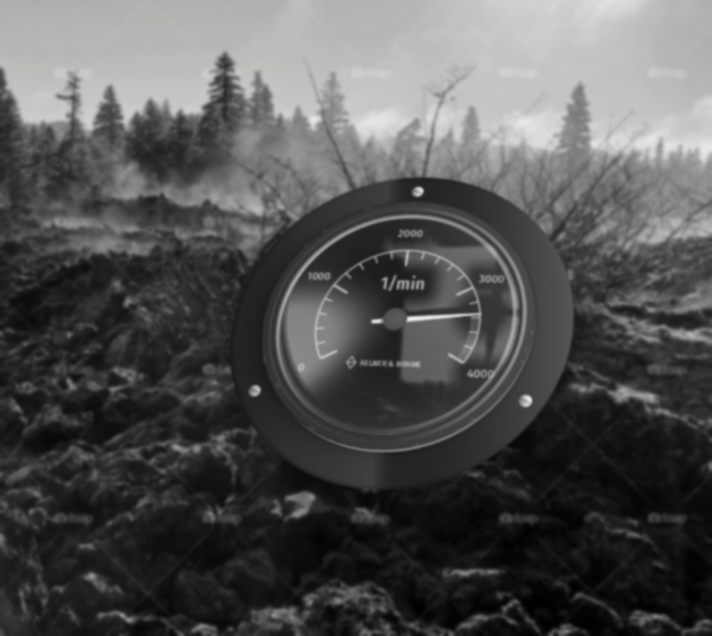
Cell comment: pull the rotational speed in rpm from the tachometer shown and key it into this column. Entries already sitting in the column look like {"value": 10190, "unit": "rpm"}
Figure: {"value": 3400, "unit": "rpm"}
